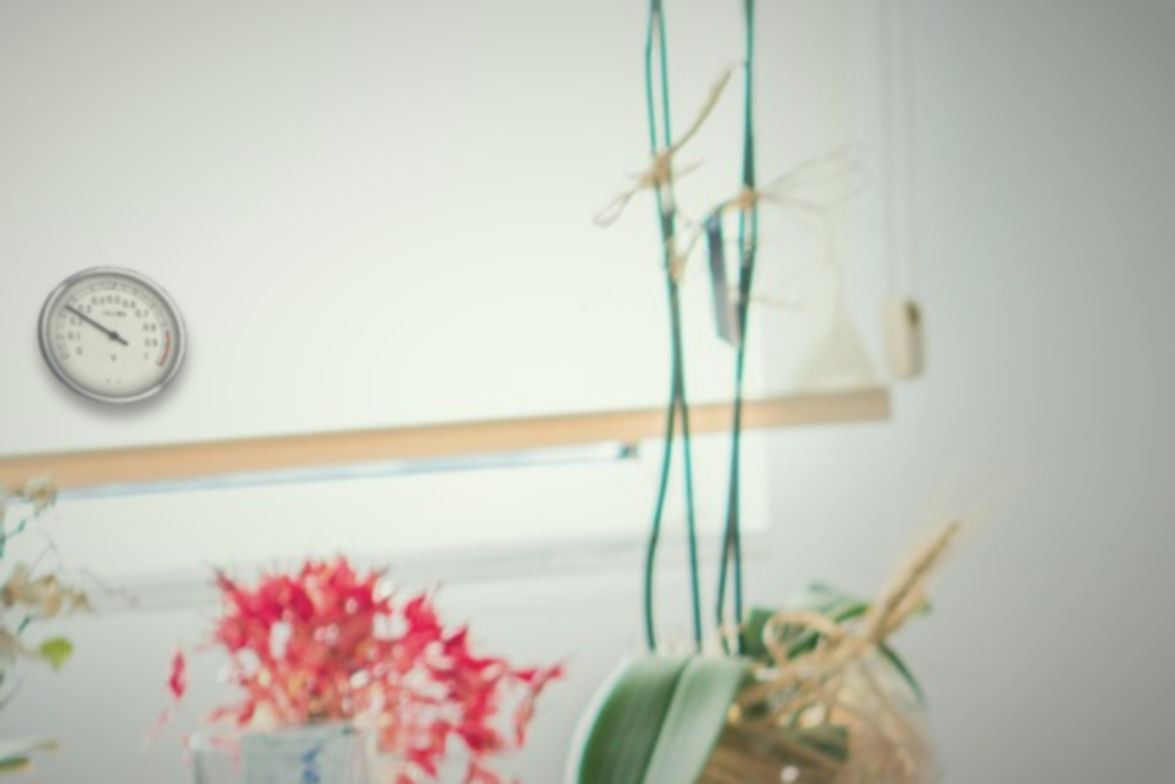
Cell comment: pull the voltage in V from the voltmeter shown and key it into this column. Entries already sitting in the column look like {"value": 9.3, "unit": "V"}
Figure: {"value": 0.25, "unit": "V"}
